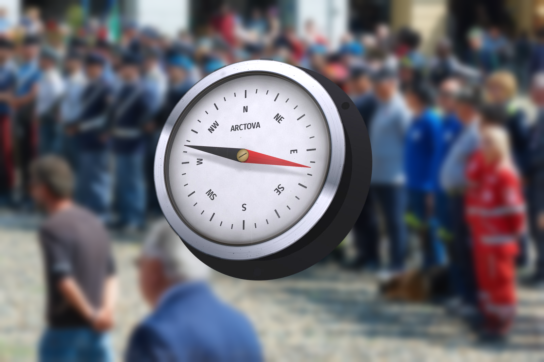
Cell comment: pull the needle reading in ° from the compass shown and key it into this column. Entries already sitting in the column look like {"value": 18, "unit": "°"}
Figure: {"value": 105, "unit": "°"}
